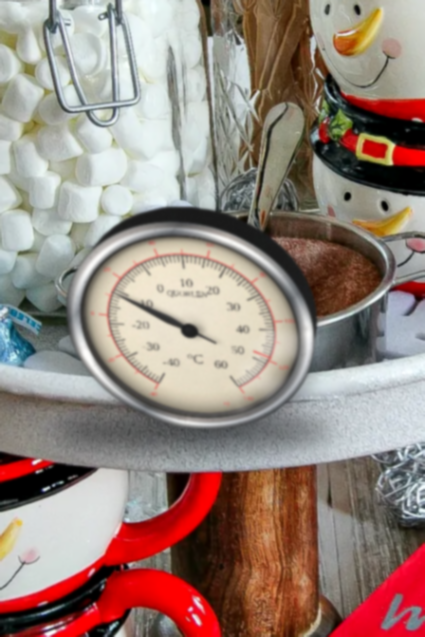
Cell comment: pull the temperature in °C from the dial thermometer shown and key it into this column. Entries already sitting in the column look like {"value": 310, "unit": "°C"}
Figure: {"value": -10, "unit": "°C"}
